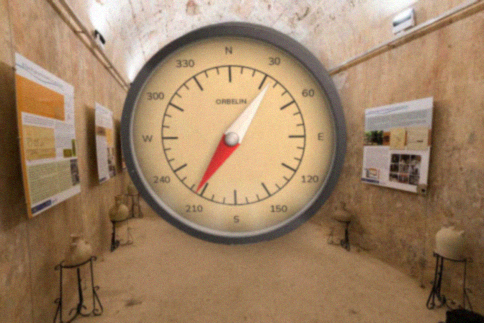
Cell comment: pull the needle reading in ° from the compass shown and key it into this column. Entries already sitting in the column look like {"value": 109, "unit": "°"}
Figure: {"value": 215, "unit": "°"}
